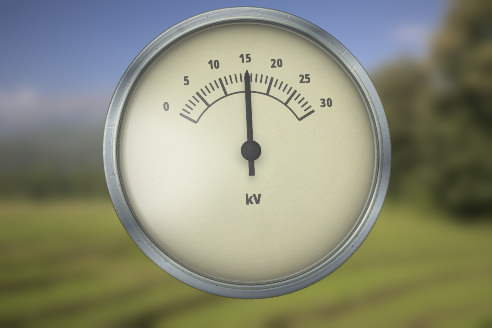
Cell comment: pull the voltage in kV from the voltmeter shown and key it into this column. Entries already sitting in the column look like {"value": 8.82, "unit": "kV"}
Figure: {"value": 15, "unit": "kV"}
